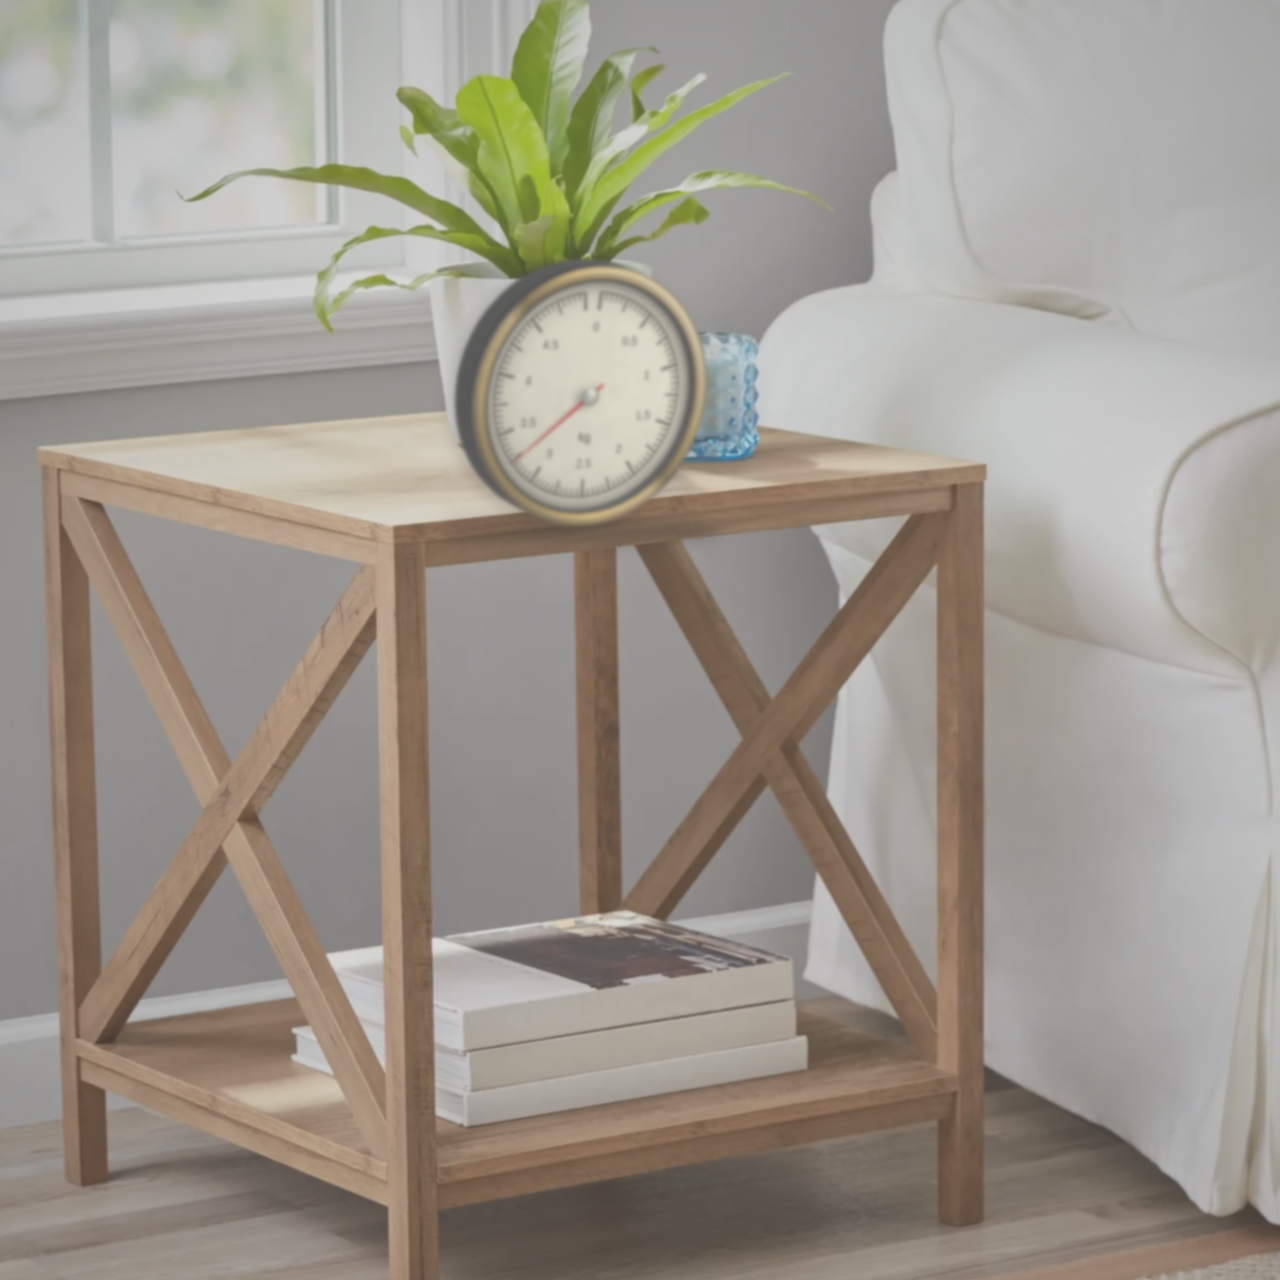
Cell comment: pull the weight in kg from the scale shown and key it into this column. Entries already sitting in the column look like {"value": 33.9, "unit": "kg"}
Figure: {"value": 3.25, "unit": "kg"}
